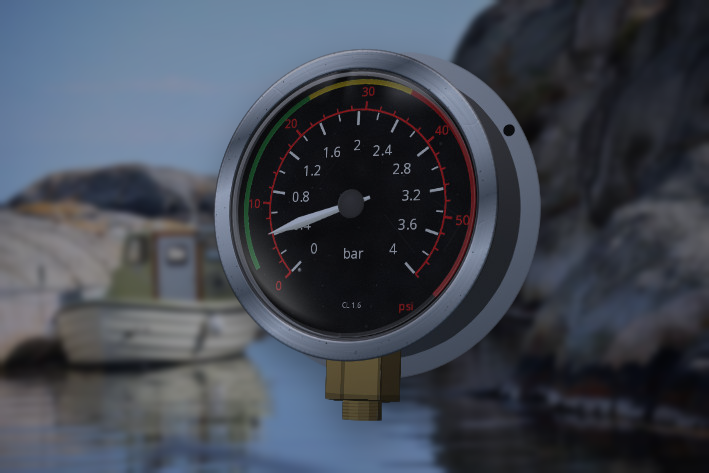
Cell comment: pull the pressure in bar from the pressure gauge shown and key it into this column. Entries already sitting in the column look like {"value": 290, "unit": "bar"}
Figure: {"value": 0.4, "unit": "bar"}
